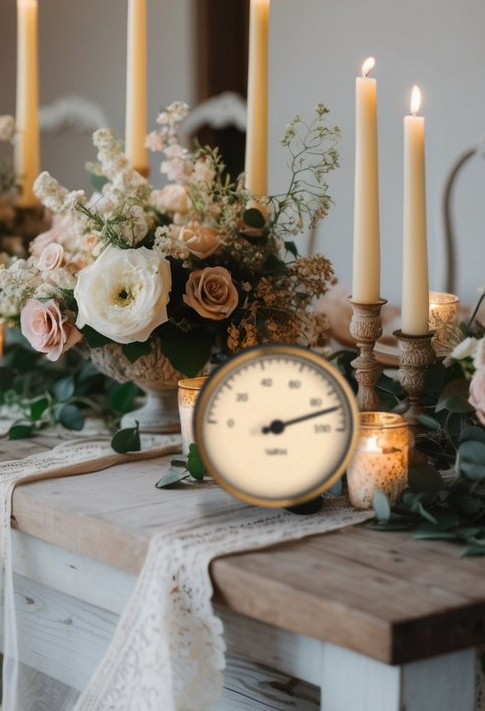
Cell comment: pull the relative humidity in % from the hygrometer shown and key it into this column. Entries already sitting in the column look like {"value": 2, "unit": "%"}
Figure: {"value": 88, "unit": "%"}
